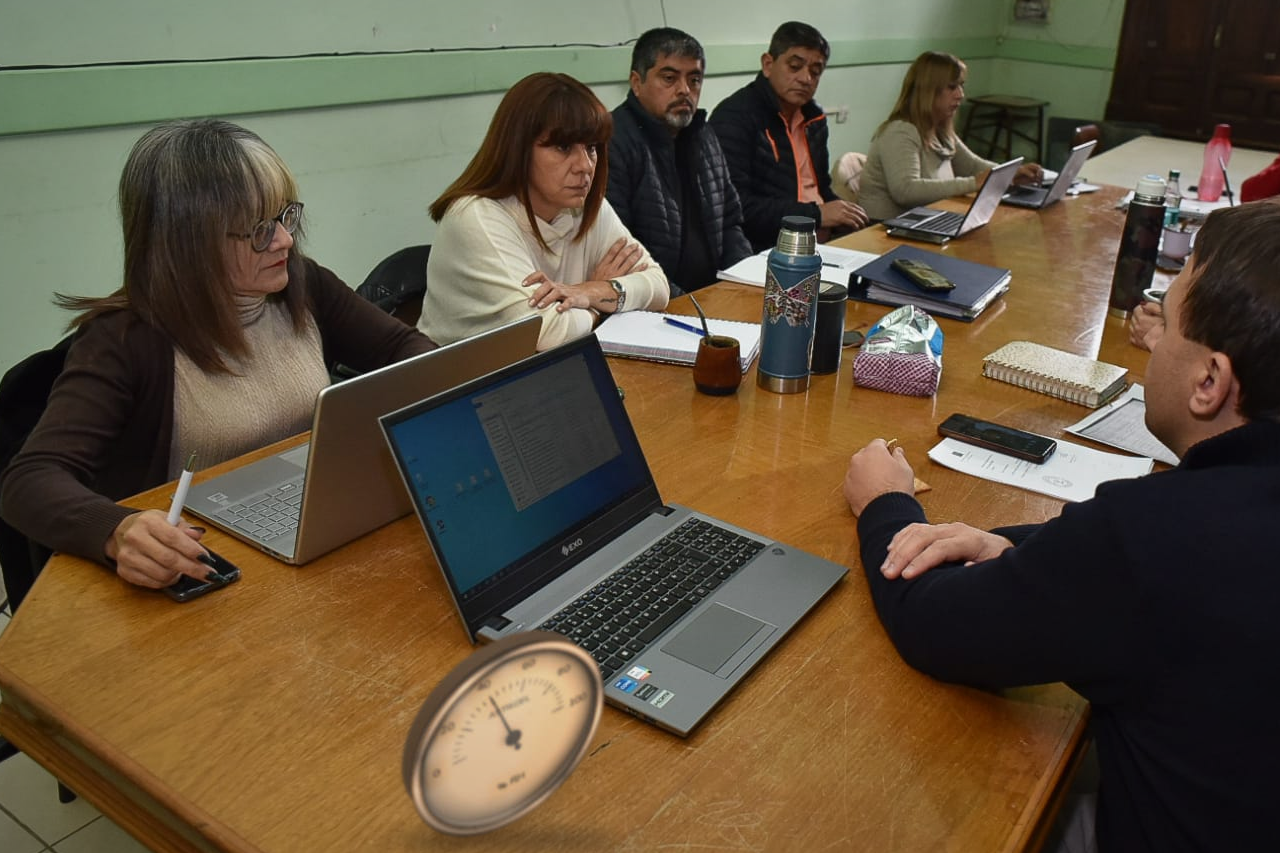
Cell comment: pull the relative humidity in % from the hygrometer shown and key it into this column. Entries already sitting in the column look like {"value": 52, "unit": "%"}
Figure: {"value": 40, "unit": "%"}
